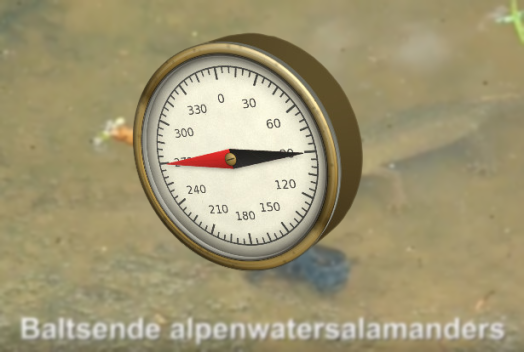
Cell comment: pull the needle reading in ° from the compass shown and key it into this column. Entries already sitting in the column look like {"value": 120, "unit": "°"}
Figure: {"value": 270, "unit": "°"}
